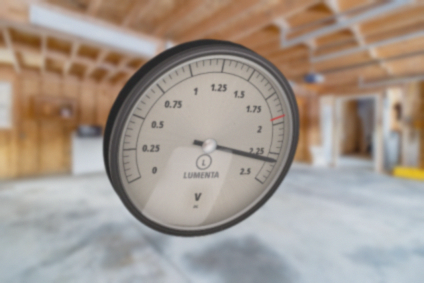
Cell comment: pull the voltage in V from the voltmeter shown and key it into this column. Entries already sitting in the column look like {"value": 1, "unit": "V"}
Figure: {"value": 2.3, "unit": "V"}
